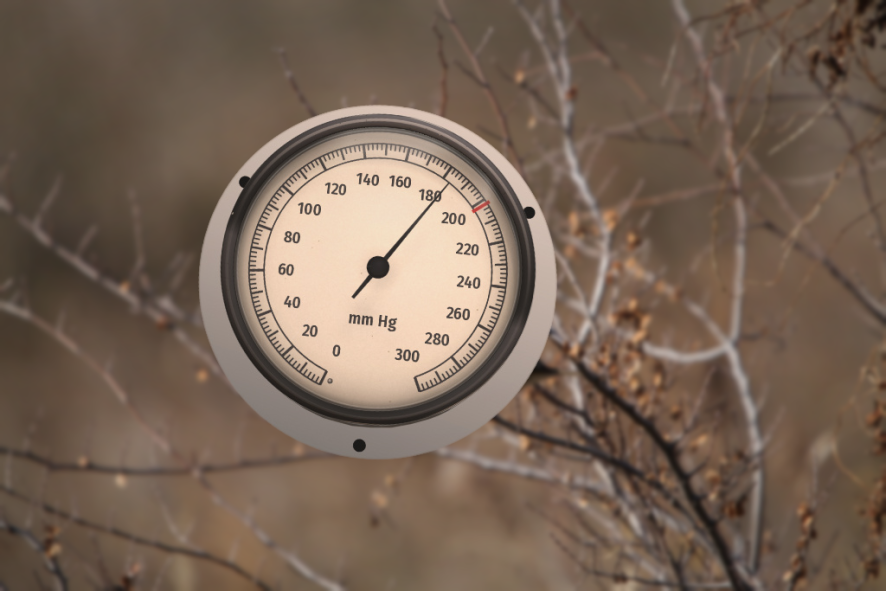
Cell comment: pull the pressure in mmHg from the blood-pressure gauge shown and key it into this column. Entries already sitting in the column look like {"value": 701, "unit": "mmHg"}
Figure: {"value": 184, "unit": "mmHg"}
